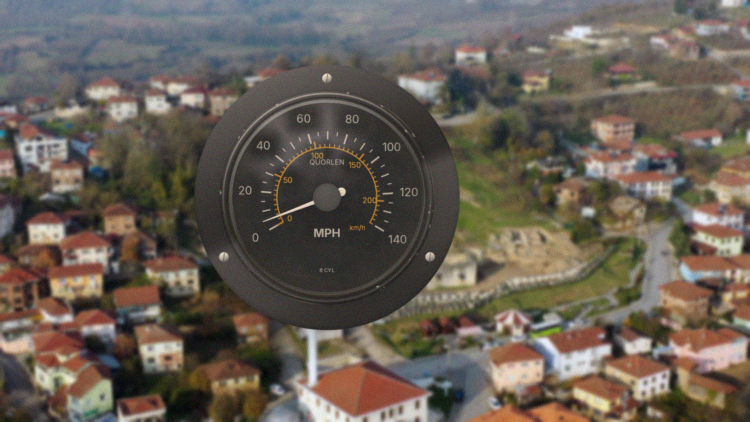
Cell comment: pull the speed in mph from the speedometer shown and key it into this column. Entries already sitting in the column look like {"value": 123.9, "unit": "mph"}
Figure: {"value": 5, "unit": "mph"}
